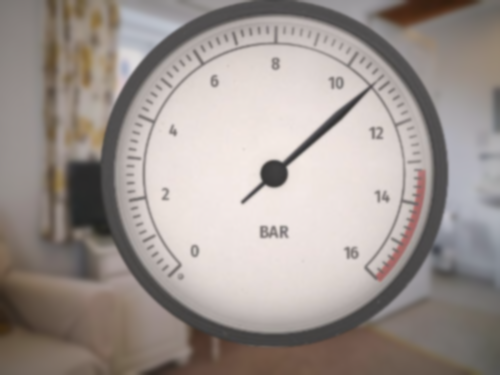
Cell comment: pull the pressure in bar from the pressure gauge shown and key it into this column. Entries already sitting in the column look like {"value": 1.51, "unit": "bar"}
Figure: {"value": 10.8, "unit": "bar"}
